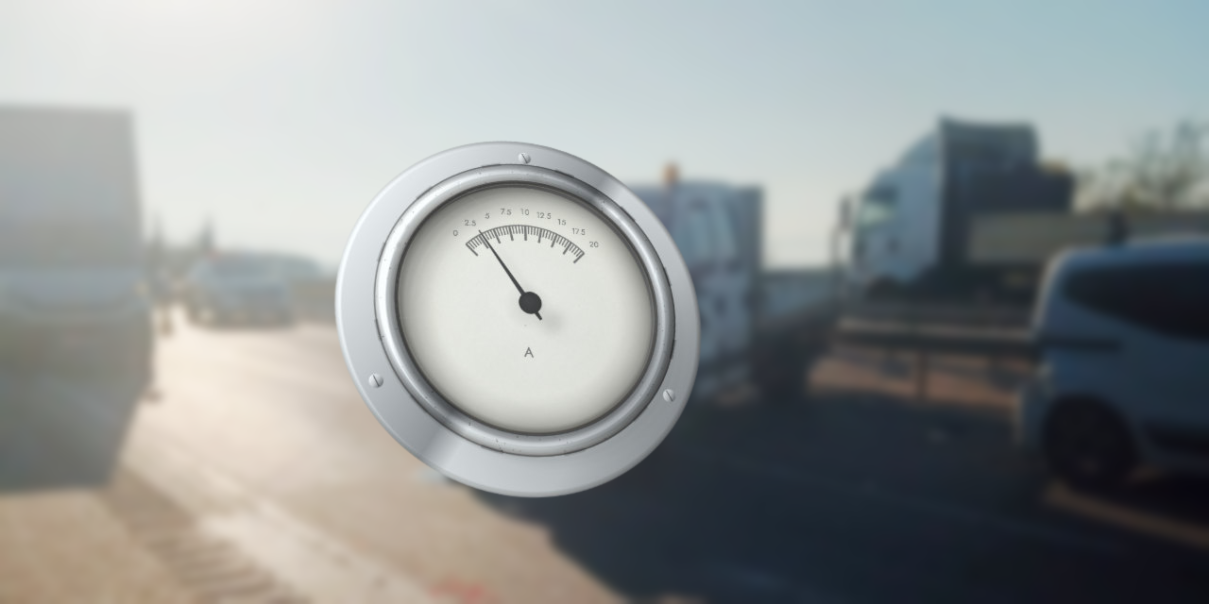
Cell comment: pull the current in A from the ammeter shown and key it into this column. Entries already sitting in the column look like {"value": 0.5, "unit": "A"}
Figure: {"value": 2.5, "unit": "A"}
